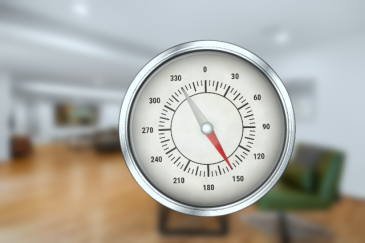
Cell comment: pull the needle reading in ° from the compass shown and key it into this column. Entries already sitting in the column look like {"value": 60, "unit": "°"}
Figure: {"value": 150, "unit": "°"}
